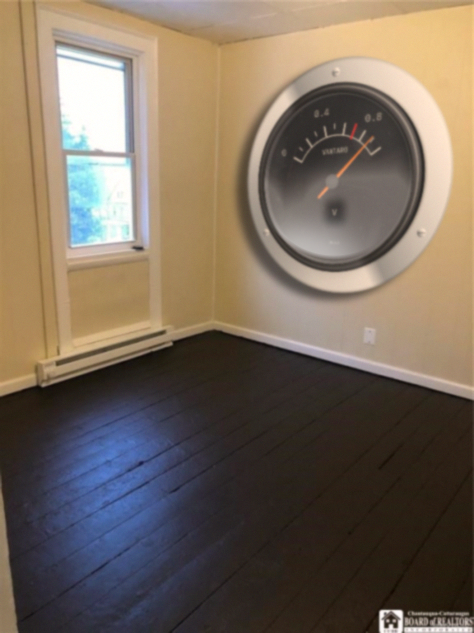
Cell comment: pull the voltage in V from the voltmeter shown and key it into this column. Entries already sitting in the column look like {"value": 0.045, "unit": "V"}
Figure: {"value": 0.9, "unit": "V"}
